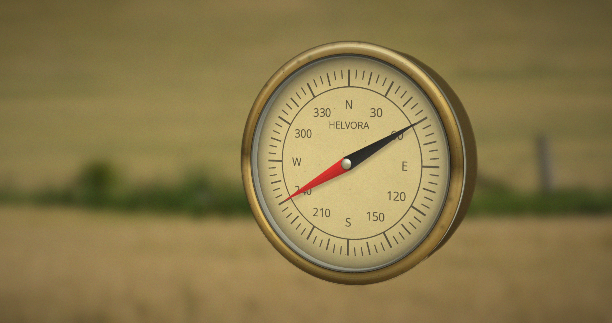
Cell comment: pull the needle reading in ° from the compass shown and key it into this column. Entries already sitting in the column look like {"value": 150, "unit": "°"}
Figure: {"value": 240, "unit": "°"}
